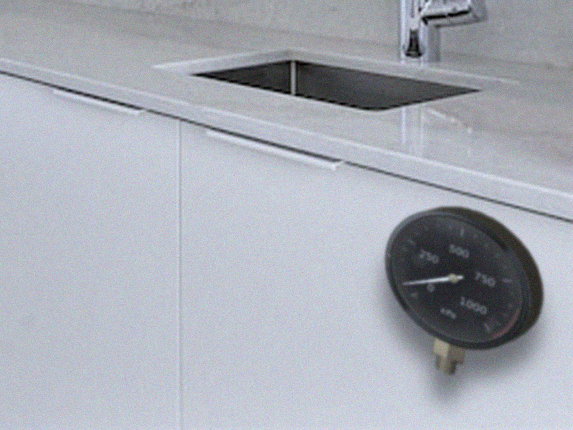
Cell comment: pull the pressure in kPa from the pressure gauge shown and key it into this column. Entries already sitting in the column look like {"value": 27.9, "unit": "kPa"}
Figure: {"value": 50, "unit": "kPa"}
